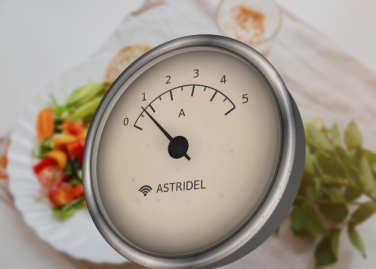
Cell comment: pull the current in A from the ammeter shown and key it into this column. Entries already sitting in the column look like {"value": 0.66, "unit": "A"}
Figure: {"value": 0.75, "unit": "A"}
